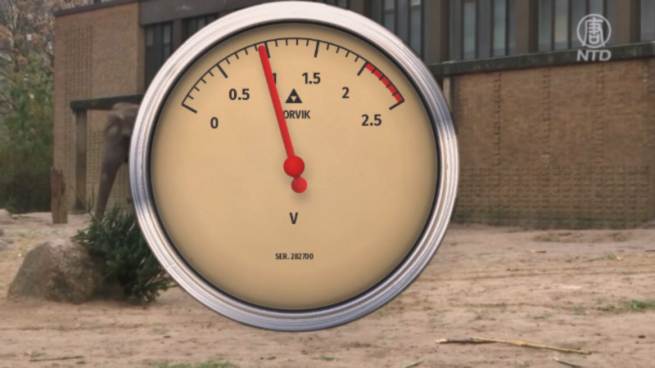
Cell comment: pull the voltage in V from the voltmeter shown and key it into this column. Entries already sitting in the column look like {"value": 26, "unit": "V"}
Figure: {"value": 0.95, "unit": "V"}
